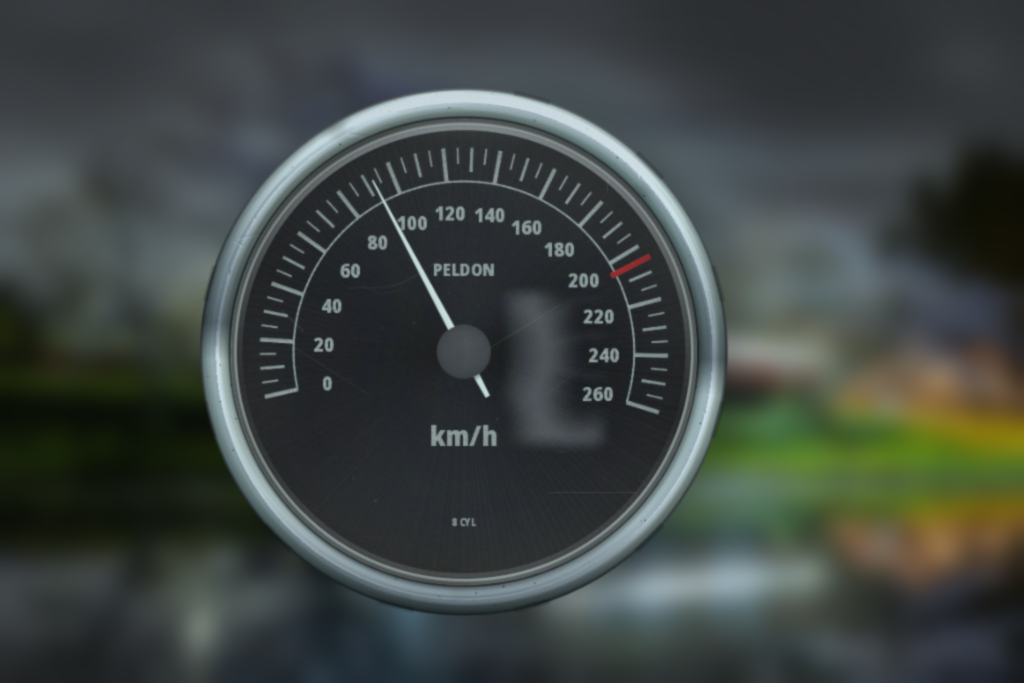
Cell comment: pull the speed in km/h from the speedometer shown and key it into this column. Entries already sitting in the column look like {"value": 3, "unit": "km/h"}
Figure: {"value": 92.5, "unit": "km/h"}
